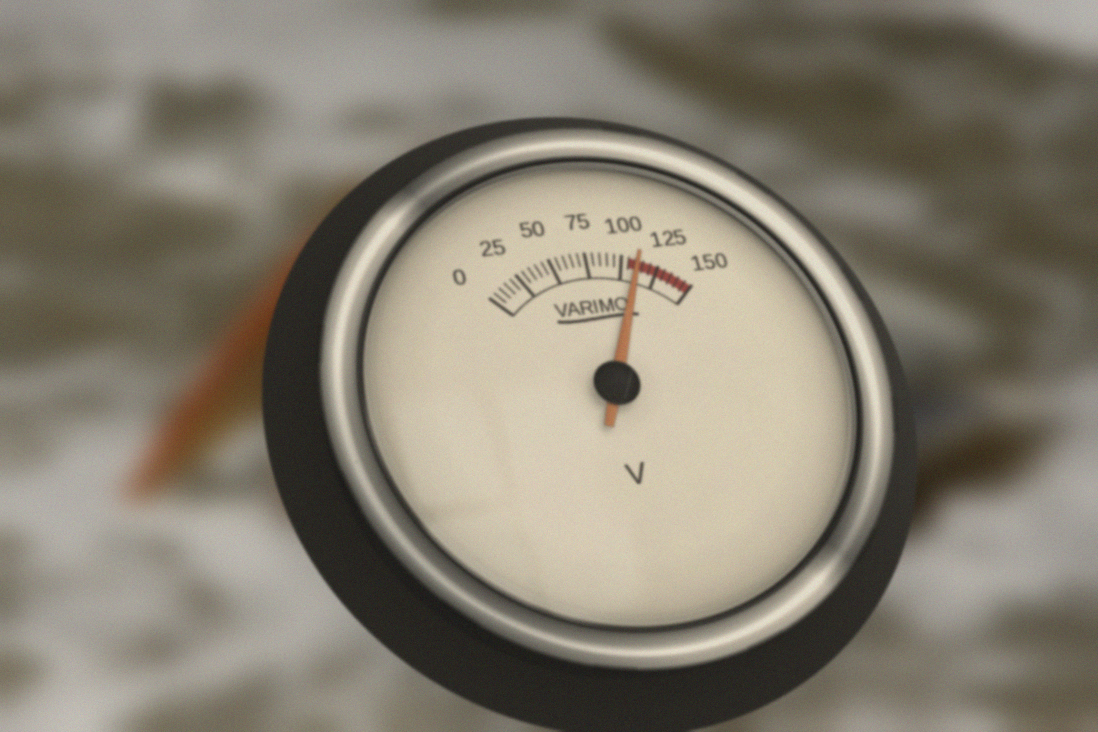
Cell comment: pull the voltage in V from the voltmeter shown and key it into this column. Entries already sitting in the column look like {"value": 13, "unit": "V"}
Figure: {"value": 110, "unit": "V"}
